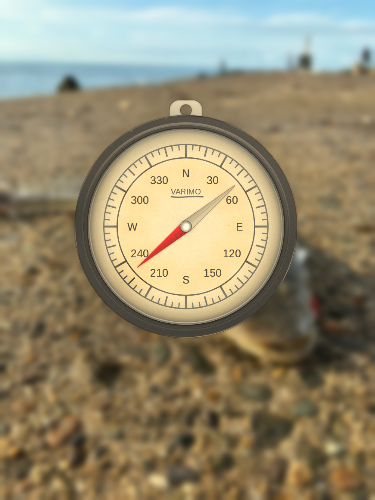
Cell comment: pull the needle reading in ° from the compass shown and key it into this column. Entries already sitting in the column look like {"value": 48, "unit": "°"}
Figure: {"value": 230, "unit": "°"}
